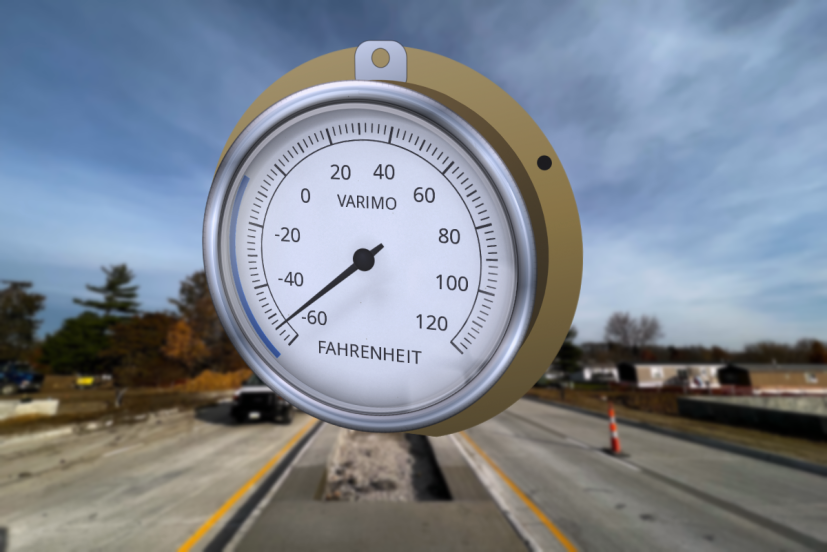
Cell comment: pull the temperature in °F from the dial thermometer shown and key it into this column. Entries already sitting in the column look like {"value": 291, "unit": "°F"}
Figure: {"value": -54, "unit": "°F"}
